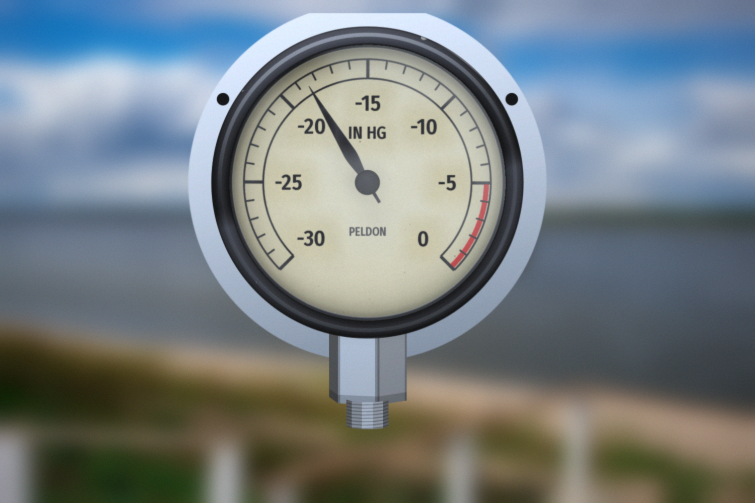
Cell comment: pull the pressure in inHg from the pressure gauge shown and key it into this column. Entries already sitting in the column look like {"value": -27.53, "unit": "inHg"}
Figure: {"value": -18.5, "unit": "inHg"}
